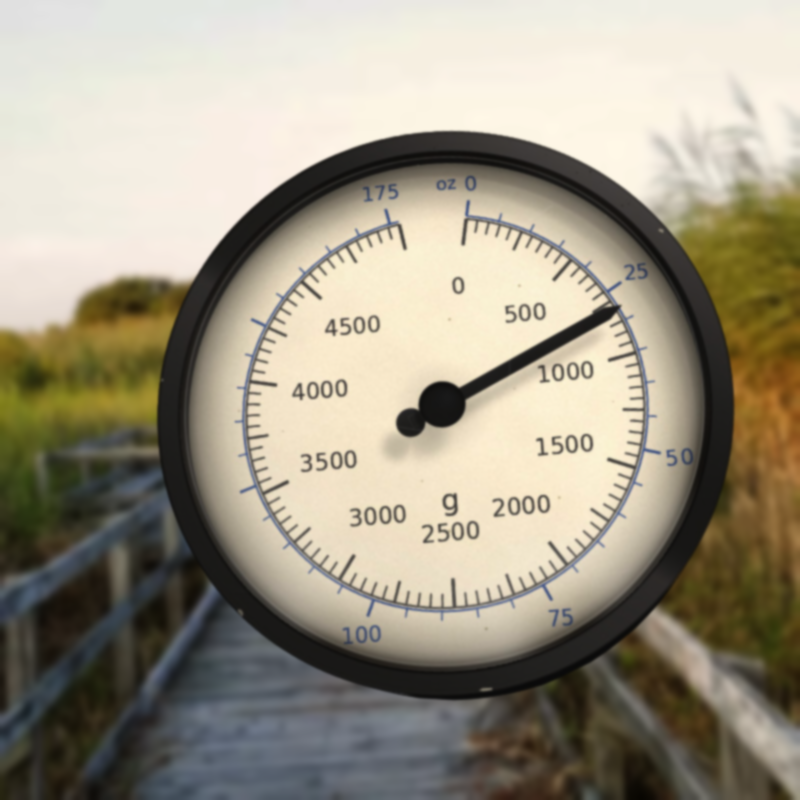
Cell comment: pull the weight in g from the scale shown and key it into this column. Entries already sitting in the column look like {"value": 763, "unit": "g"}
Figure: {"value": 800, "unit": "g"}
